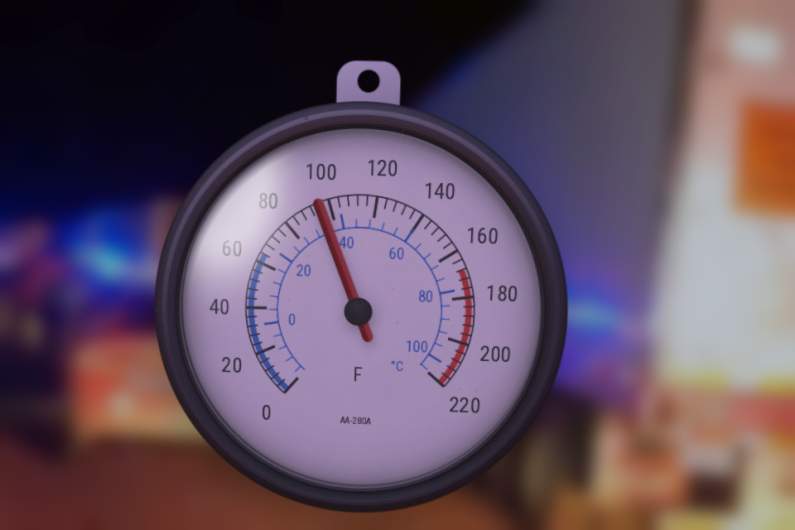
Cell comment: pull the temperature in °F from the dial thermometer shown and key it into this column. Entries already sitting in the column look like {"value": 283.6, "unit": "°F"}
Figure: {"value": 96, "unit": "°F"}
